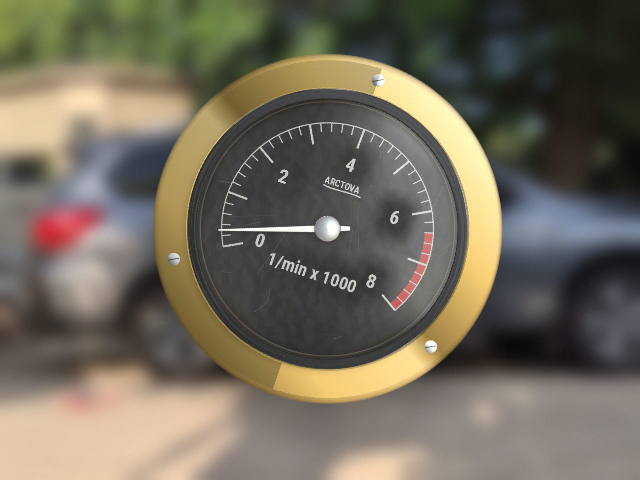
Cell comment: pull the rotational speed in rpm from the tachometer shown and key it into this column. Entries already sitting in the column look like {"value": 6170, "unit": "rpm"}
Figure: {"value": 300, "unit": "rpm"}
